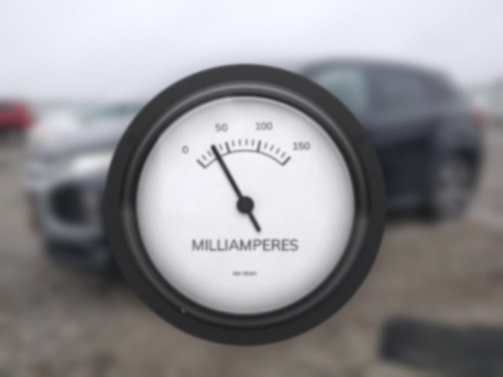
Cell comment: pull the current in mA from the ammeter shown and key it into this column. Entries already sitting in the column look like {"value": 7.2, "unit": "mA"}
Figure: {"value": 30, "unit": "mA"}
